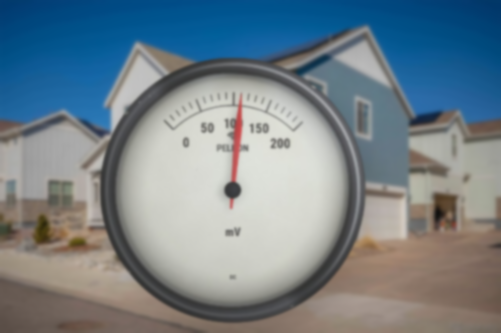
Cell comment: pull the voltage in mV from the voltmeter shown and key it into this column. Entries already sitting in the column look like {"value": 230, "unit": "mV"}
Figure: {"value": 110, "unit": "mV"}
